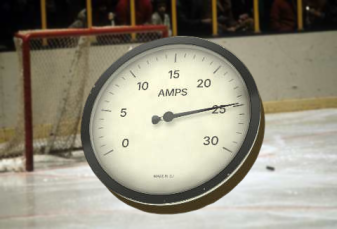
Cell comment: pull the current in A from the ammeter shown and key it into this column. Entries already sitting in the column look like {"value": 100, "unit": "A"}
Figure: {"value": 25, "unit": "A"}
